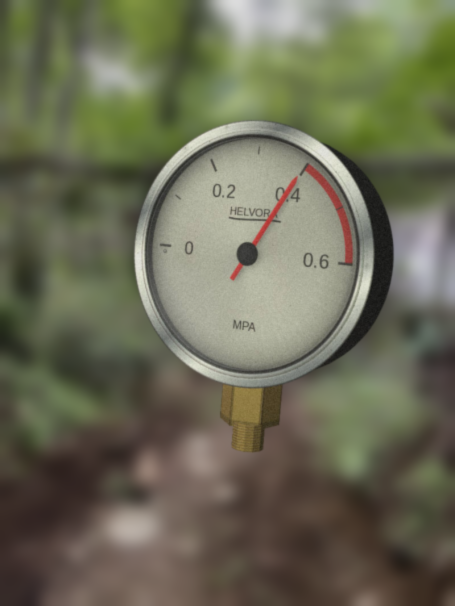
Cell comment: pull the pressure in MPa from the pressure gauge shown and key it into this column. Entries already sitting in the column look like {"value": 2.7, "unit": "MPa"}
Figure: {"value": 0.4, "unit": "MPa"}
